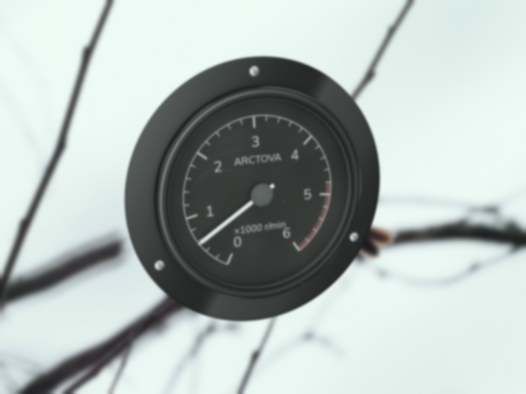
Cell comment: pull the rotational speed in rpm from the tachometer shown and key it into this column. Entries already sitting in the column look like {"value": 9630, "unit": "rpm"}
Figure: {"value": 600, "unit": "rpm"}
